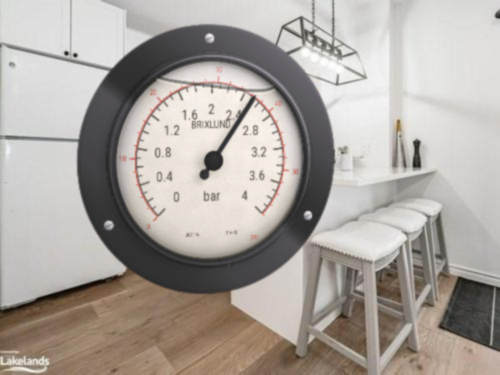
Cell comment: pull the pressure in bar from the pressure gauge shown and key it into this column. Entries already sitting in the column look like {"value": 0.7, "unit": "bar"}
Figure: {"value": 2.5, "unit": "bar"}
